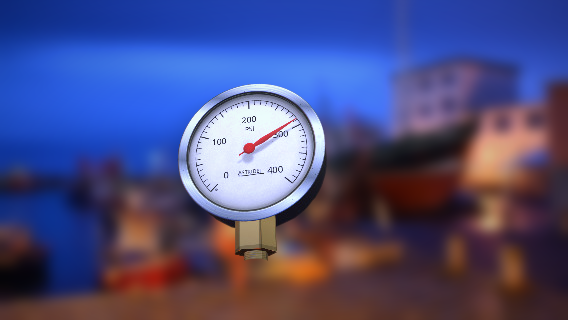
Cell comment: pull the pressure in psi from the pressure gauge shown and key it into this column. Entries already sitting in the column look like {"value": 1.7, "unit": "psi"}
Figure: {"value": 290, "unit": "psi"}
